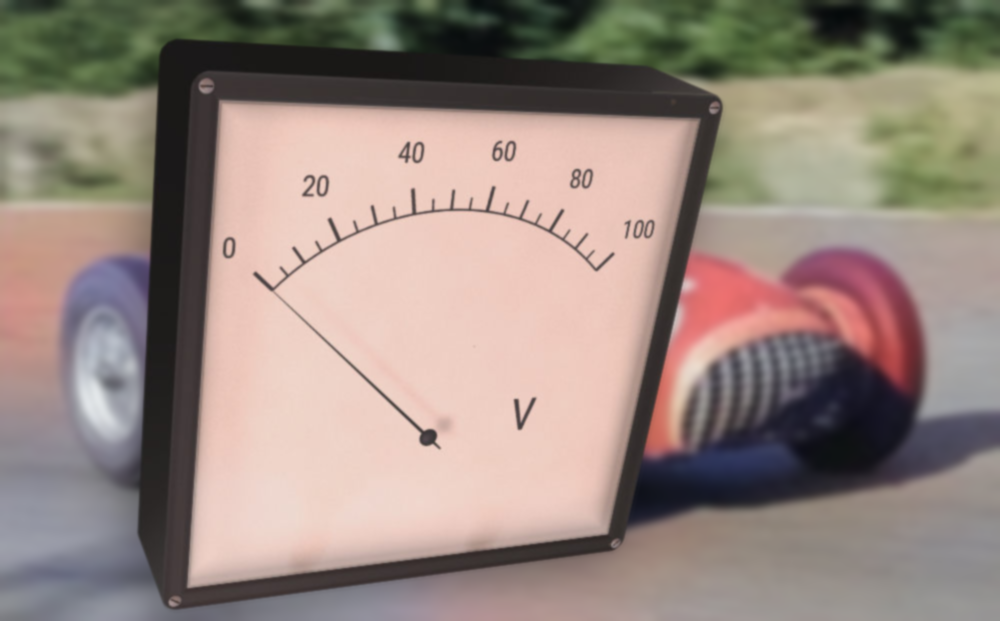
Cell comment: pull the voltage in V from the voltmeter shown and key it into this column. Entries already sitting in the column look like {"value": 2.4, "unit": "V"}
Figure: {"value": 0, "unit": "V"}
